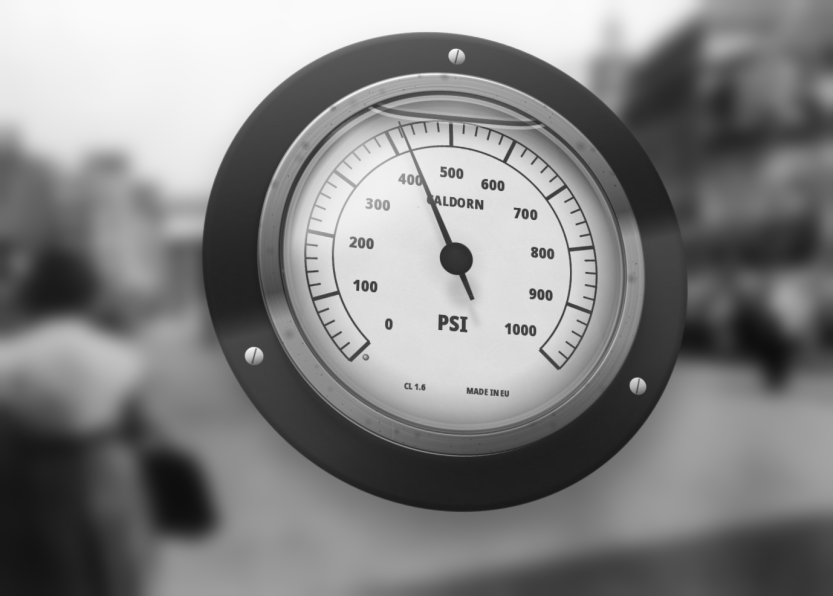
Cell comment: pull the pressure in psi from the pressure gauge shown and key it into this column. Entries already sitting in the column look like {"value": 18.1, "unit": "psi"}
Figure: {"value": 420, "unit": "psi"}
